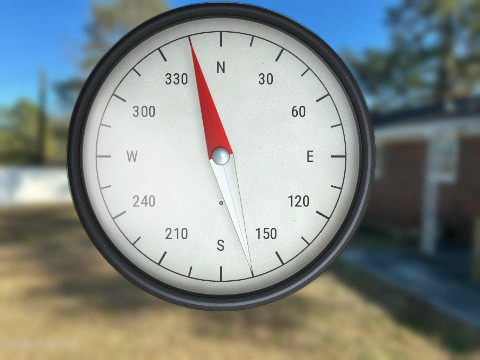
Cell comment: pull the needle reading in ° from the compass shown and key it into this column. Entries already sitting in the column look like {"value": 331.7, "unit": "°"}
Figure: {"value": 345, "unit": "°"}
